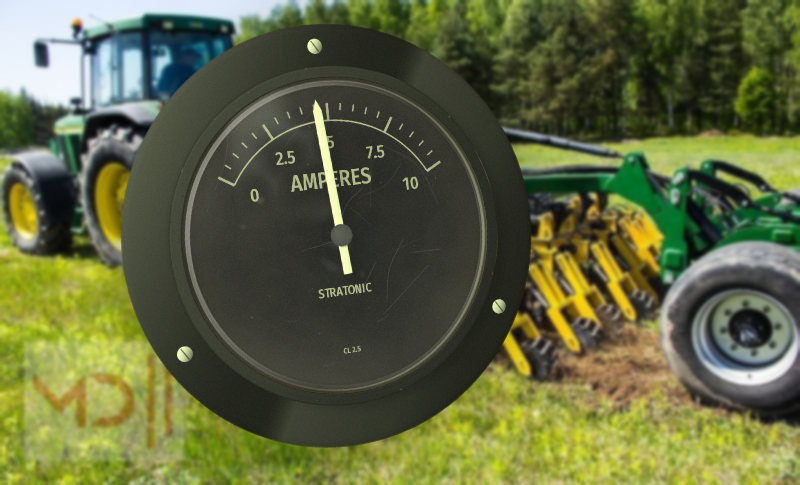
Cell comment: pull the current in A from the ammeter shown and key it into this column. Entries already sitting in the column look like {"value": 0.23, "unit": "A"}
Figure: {"value": 4.5, "unit": "A"}
